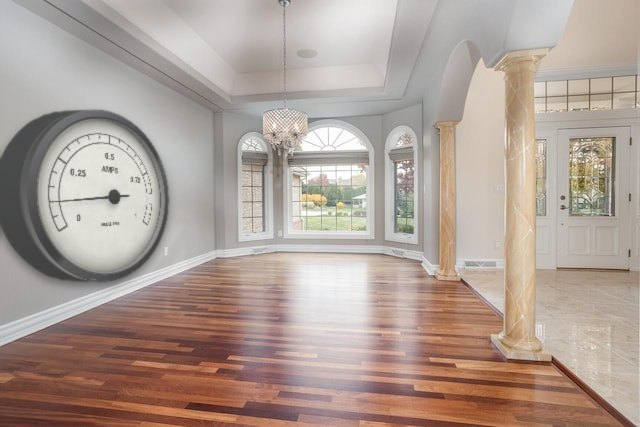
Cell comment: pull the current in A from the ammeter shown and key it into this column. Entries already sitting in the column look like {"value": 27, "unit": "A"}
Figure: {"value": 0.1, "unit": "A"}
